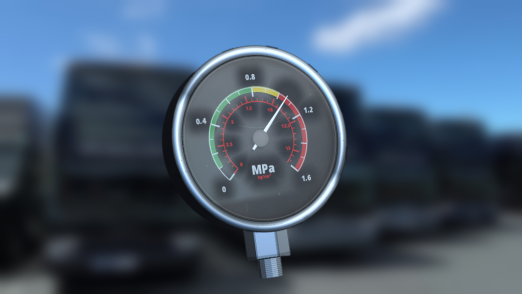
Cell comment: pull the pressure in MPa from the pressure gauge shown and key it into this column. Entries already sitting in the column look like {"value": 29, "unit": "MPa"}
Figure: {"value": 1.05, "unit": "MPa"}
